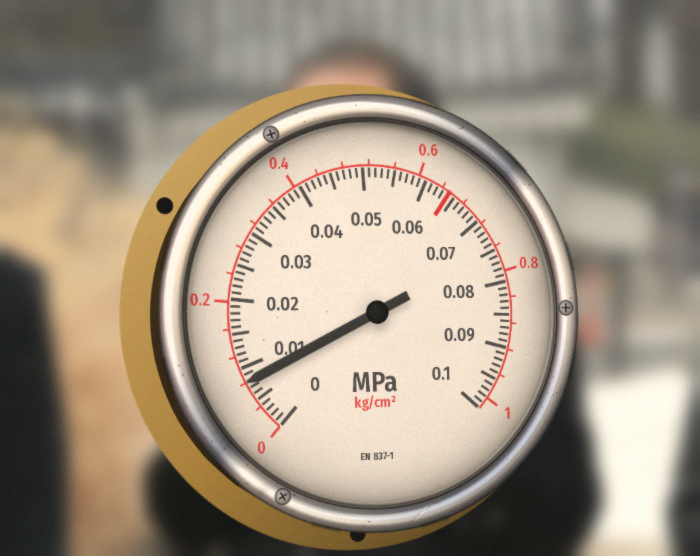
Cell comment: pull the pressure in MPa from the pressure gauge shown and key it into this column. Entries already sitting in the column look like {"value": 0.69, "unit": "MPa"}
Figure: {"value": 0.008, "unit": "MPa"}
